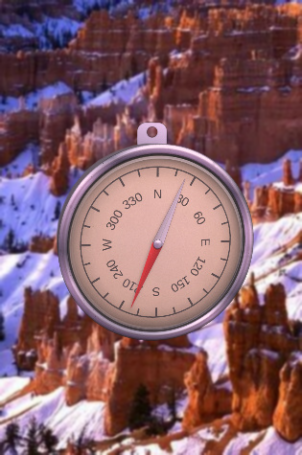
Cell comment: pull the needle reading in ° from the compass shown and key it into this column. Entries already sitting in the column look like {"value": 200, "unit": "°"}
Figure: {"value": 202.5, "unit": "°"}
